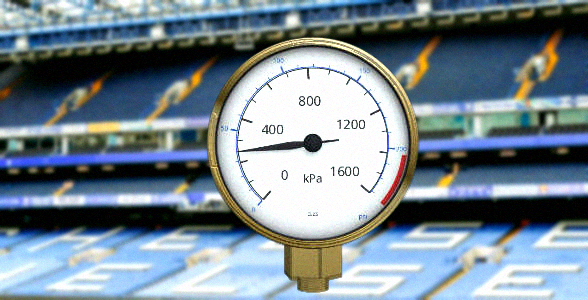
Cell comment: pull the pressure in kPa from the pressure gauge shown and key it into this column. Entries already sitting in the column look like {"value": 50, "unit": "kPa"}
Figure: {"value": 250, "unit": "kPa"}
